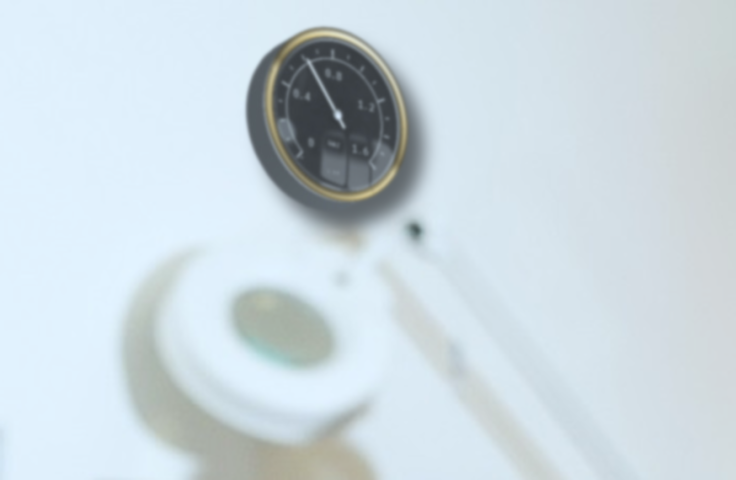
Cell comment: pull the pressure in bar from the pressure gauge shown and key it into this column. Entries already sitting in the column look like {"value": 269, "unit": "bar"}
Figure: {"value": 0.6, "unit": "bar"}
